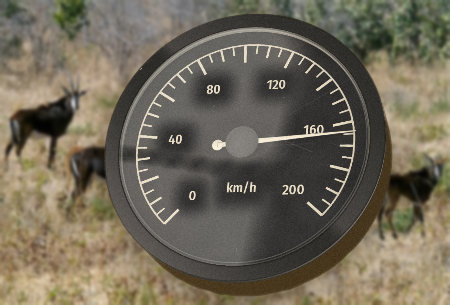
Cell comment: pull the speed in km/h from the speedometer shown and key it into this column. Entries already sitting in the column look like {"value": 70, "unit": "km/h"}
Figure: {"value": 165, "unit": "km/h"}
